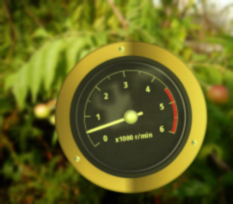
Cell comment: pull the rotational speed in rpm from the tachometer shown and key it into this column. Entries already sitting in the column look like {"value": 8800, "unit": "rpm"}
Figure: {"value": 500, "unit": "rpm"}
